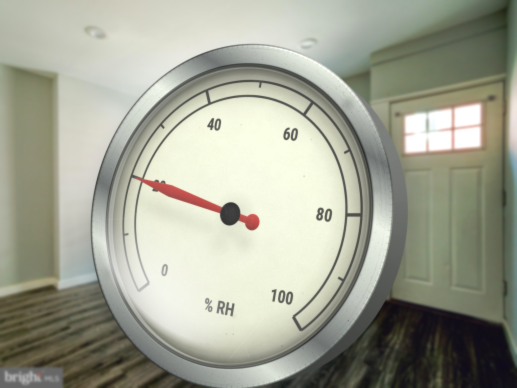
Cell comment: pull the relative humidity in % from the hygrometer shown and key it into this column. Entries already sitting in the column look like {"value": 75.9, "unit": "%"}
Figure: {"value": 20, "unit": "%"}
